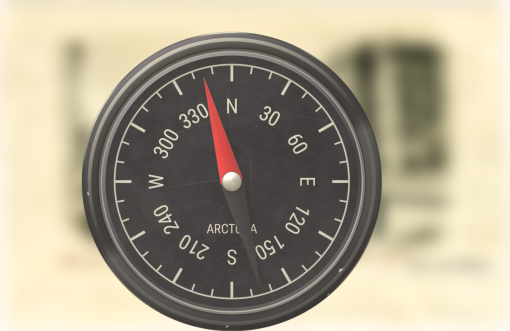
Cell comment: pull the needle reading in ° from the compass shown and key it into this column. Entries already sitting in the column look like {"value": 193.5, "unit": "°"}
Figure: {"value": 345, "unit": "°"}
